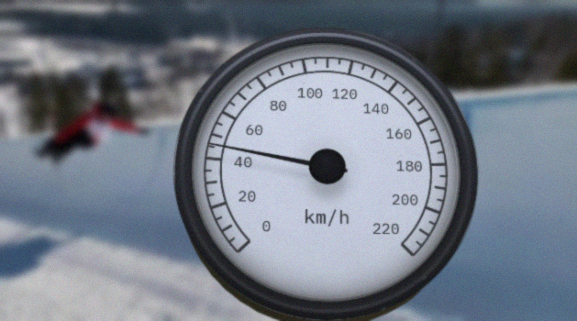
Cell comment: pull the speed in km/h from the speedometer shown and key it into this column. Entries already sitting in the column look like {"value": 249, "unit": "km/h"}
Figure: {"value": 45, "unit": "km/h"}
